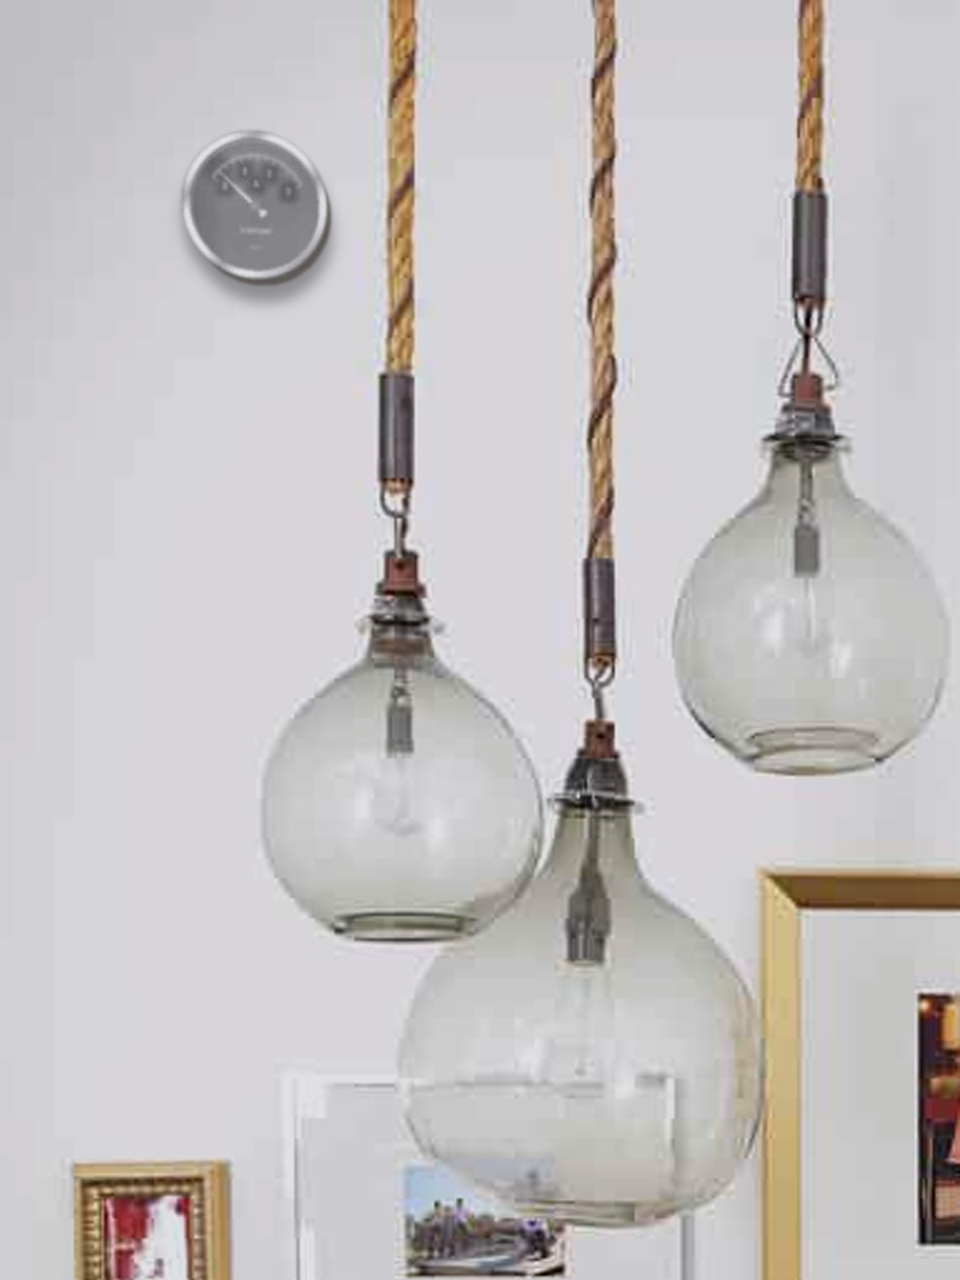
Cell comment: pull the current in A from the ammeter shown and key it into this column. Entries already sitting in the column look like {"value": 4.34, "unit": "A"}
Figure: {"value": 0.25, "unit": "A"}
